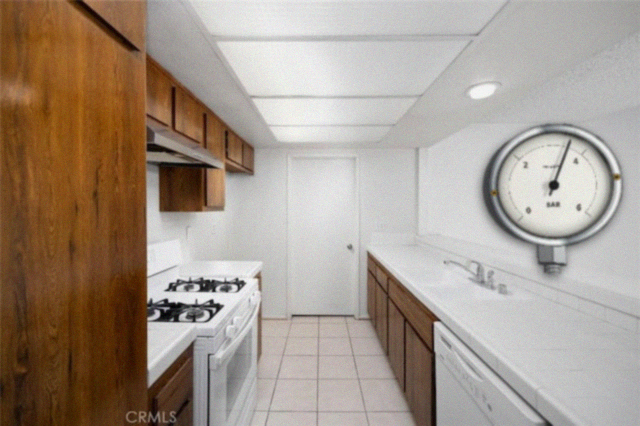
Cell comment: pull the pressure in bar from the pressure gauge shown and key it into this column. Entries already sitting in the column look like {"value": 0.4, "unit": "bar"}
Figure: {"value": 3.5, "unit": "bar"}
